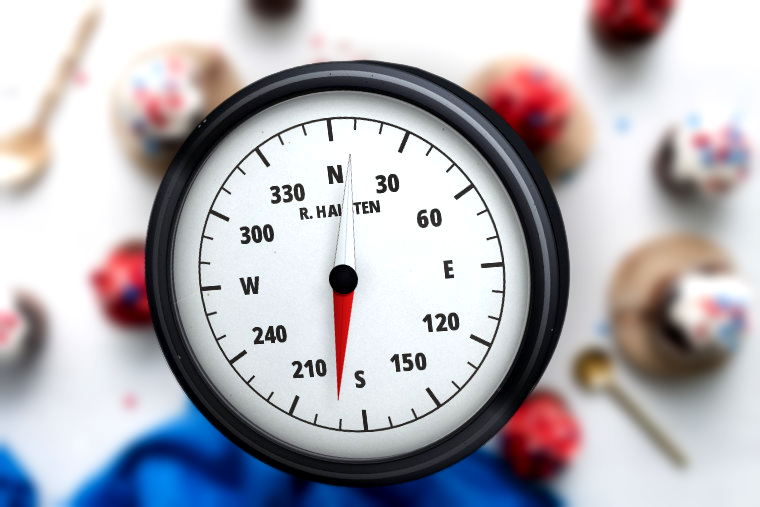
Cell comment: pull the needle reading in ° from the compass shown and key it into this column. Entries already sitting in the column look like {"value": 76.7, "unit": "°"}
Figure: {"value": 190, "unit": "°"}
